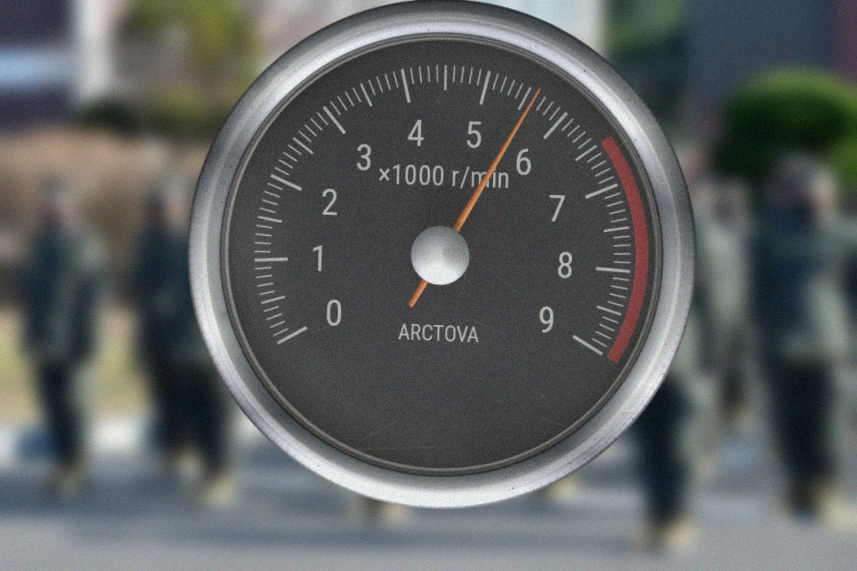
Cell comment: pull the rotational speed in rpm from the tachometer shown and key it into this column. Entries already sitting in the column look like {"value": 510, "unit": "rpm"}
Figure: {"value": 5600, "unit": "rpm"}
